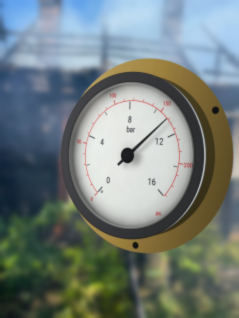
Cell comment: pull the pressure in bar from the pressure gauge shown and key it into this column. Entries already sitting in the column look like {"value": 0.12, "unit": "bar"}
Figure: {"value": 11, "unit": "bar"}
